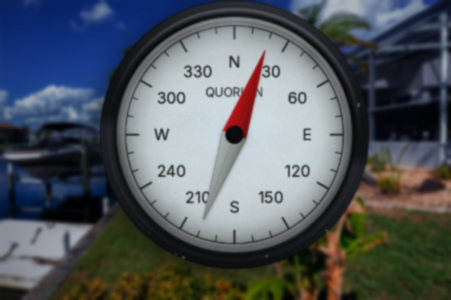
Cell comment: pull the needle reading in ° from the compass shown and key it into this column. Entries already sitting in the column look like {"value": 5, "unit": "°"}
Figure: {"value": 20, "unit": "°"}
